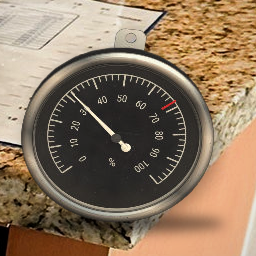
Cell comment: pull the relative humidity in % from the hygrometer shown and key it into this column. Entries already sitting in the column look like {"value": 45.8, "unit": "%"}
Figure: {"value": 32, "unit": "%"}
